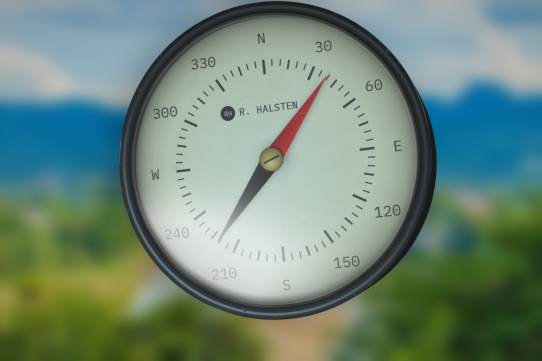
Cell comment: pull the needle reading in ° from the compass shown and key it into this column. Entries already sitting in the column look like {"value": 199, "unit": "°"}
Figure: {"value": 40, "unit": "°"}
